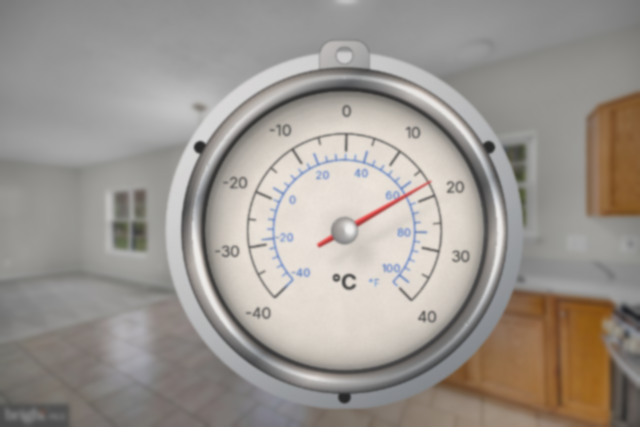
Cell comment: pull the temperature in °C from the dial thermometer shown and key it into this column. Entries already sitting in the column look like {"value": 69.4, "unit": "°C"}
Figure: {"value": 17.5, "unit": "°C"}
